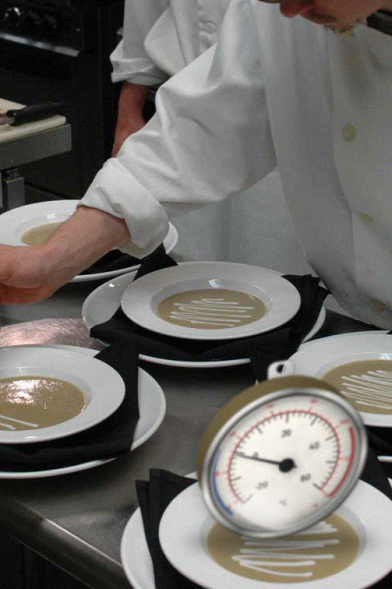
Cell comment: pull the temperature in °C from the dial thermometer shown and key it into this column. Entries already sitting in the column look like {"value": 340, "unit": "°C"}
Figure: {"value": 0, "unit": "°C"}
